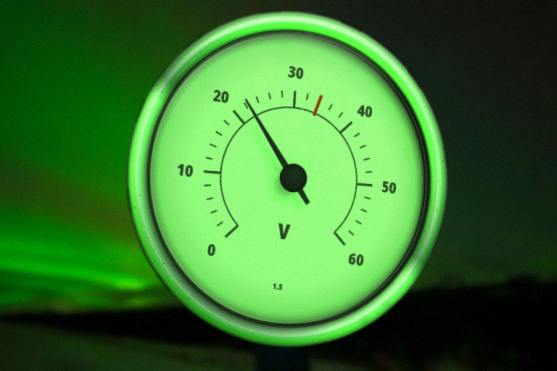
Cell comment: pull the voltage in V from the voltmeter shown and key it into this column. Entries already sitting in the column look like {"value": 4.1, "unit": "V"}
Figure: {"value": 22, "unit": "V"}
